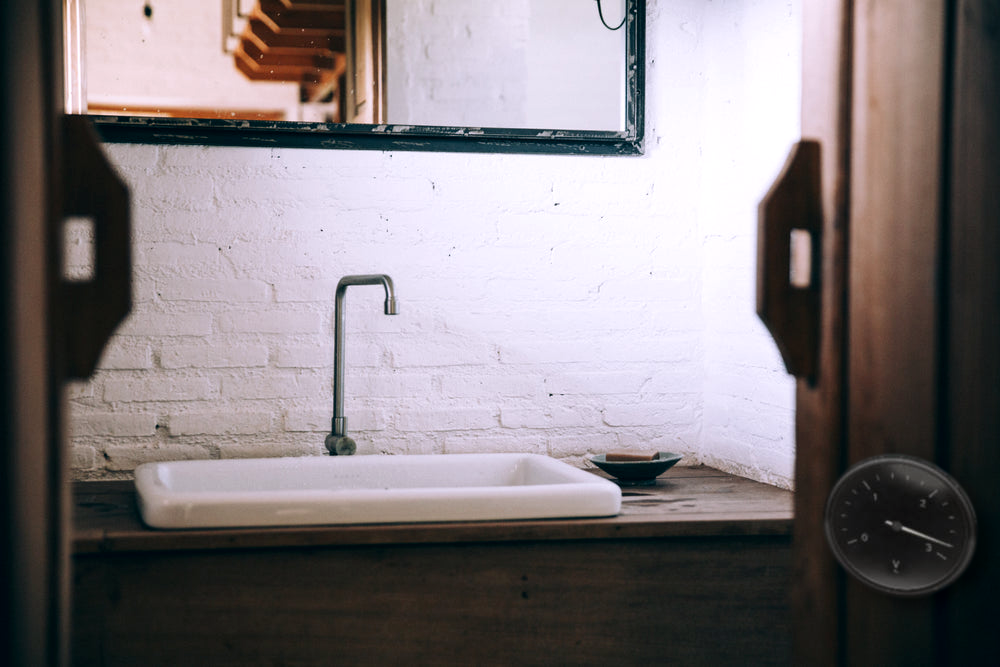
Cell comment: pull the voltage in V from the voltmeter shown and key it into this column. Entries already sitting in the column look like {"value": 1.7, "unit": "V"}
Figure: {"value": 2.8, "unit": "V"}
